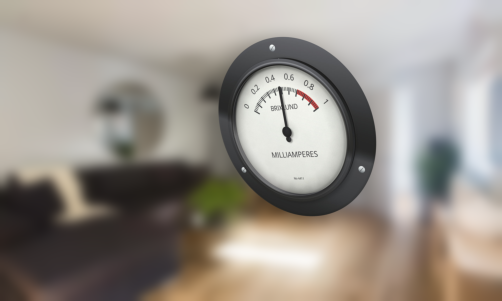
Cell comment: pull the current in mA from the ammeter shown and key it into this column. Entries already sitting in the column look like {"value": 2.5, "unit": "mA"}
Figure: {"value": 0.5, "unit": "mA"}
